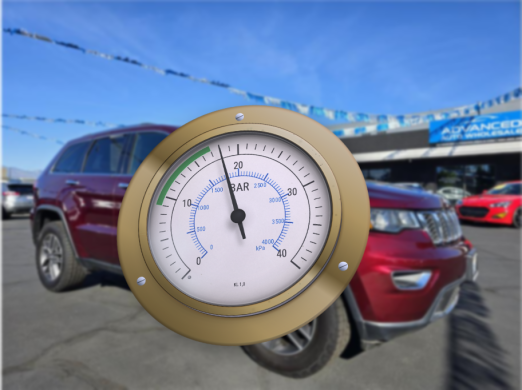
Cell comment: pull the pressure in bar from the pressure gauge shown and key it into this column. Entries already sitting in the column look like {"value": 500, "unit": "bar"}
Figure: {"value": 18, "unit": "bar"}
